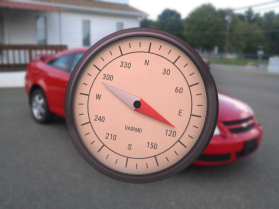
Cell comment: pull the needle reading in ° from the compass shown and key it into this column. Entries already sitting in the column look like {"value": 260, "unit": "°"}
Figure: {"value": 110, "unit": "°"}
